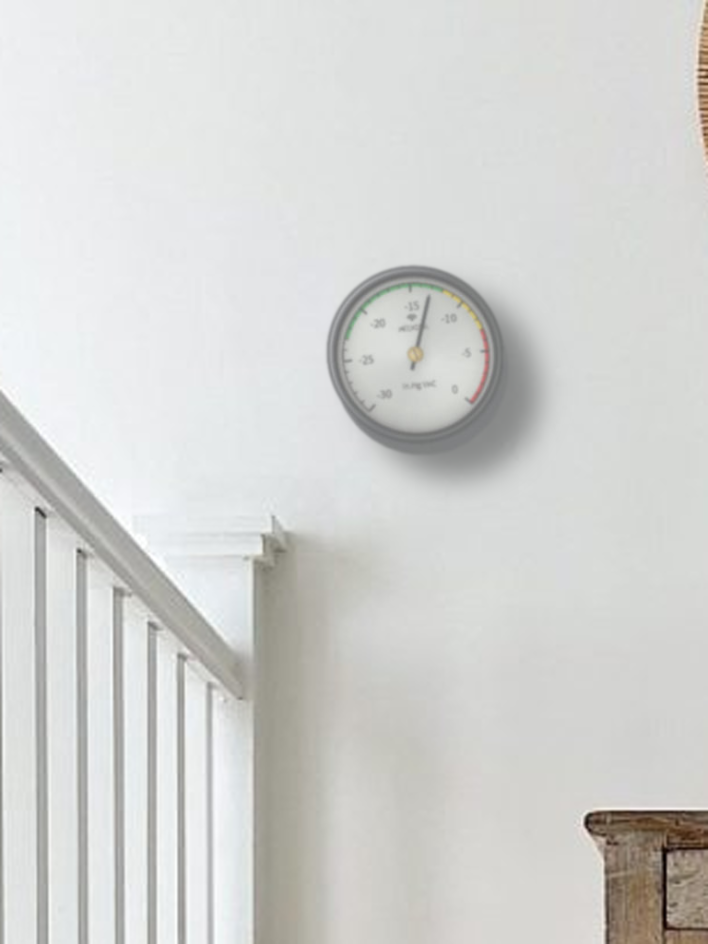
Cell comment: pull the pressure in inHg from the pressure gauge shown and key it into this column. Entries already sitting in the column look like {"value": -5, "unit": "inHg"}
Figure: {"value": -13, "unit": "inHg"}
